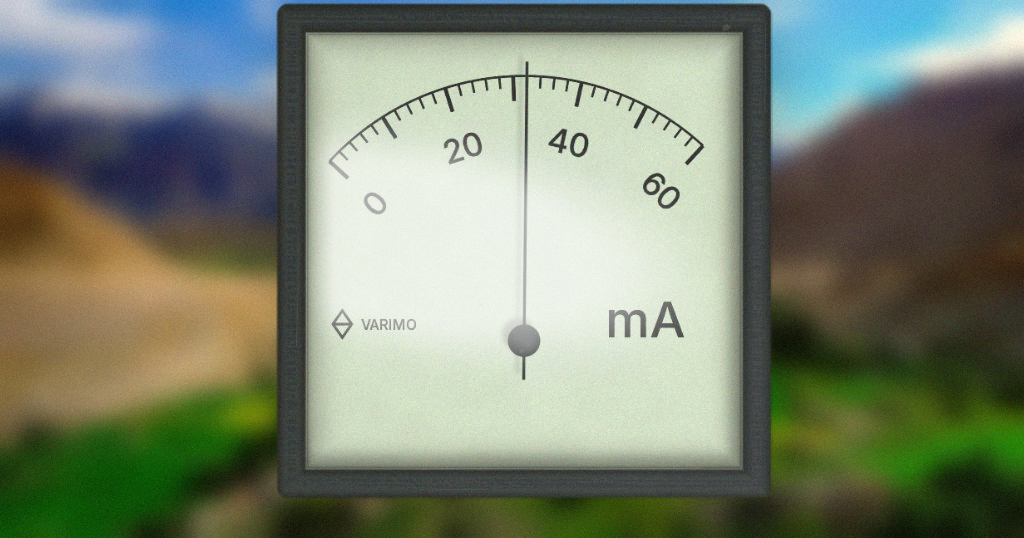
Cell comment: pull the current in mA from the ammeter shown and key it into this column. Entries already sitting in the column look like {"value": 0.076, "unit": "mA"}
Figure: {"value": 32, "unit": "mA"}
